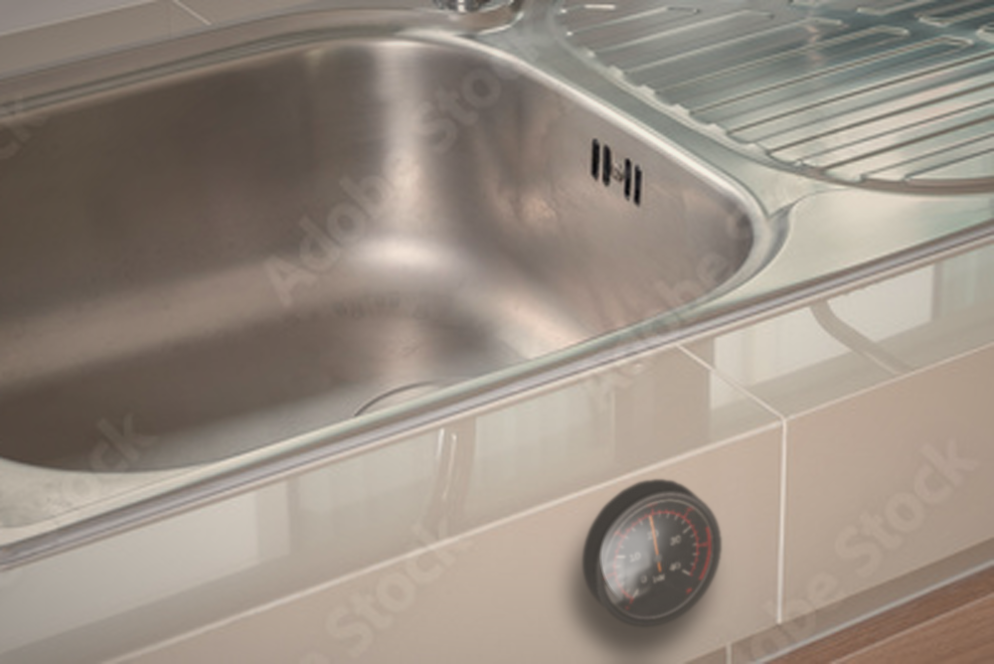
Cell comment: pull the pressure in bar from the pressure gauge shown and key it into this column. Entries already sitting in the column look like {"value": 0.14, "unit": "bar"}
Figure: {"value": 20, "unit": "bar"}
